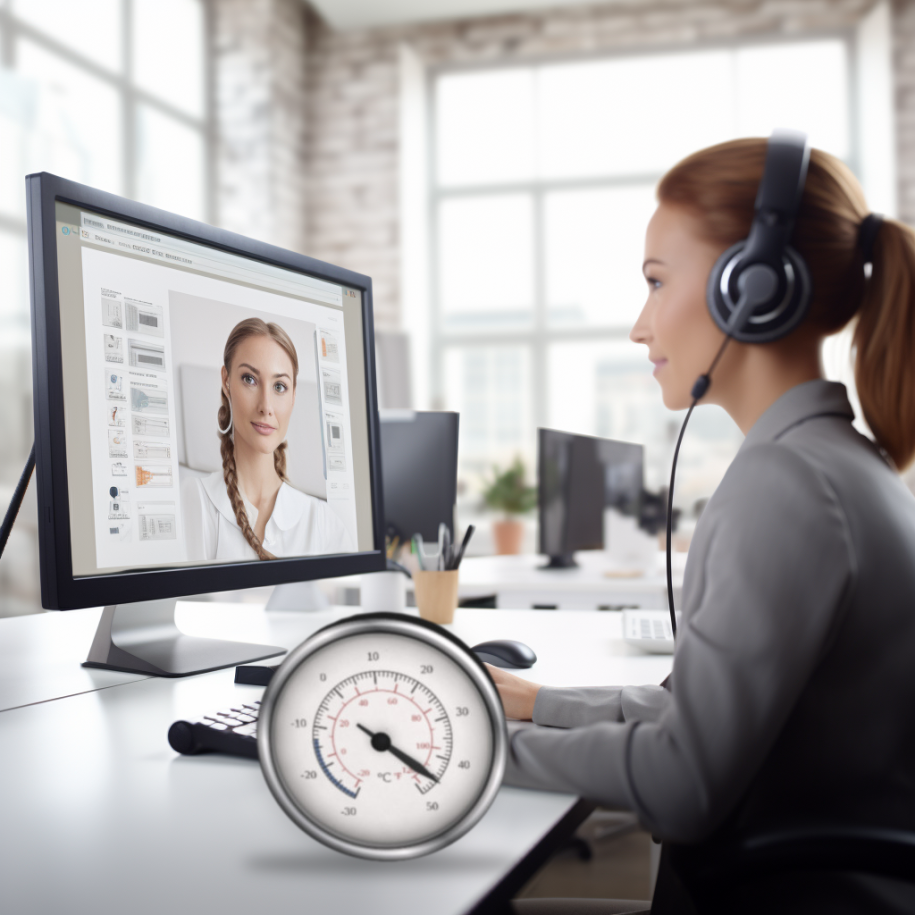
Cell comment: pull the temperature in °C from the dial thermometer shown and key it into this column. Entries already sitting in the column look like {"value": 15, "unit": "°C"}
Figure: {"value": 45, "unit": "°C"}
